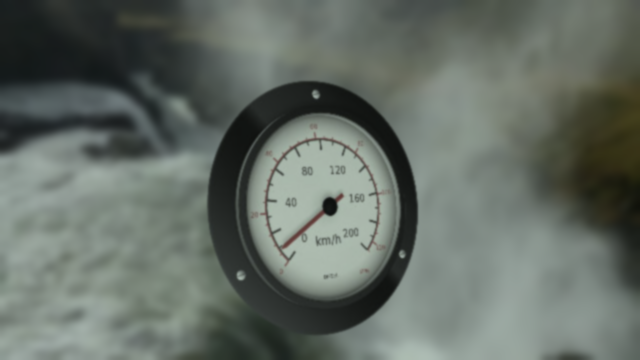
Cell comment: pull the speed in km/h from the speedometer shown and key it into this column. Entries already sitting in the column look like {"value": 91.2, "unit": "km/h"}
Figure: {"value": 10, "unit": "km/h"}
